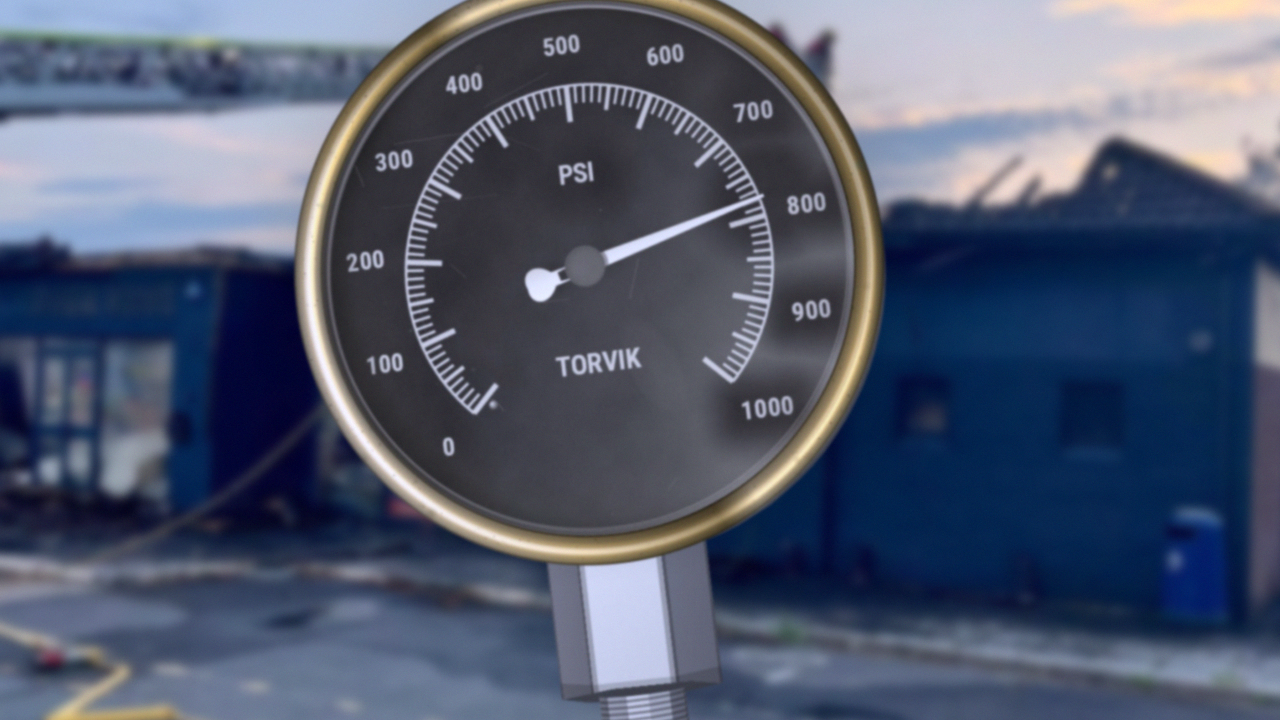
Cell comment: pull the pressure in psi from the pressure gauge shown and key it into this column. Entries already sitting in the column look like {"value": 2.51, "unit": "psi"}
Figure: {"value": 780, "unit": "psi"}
